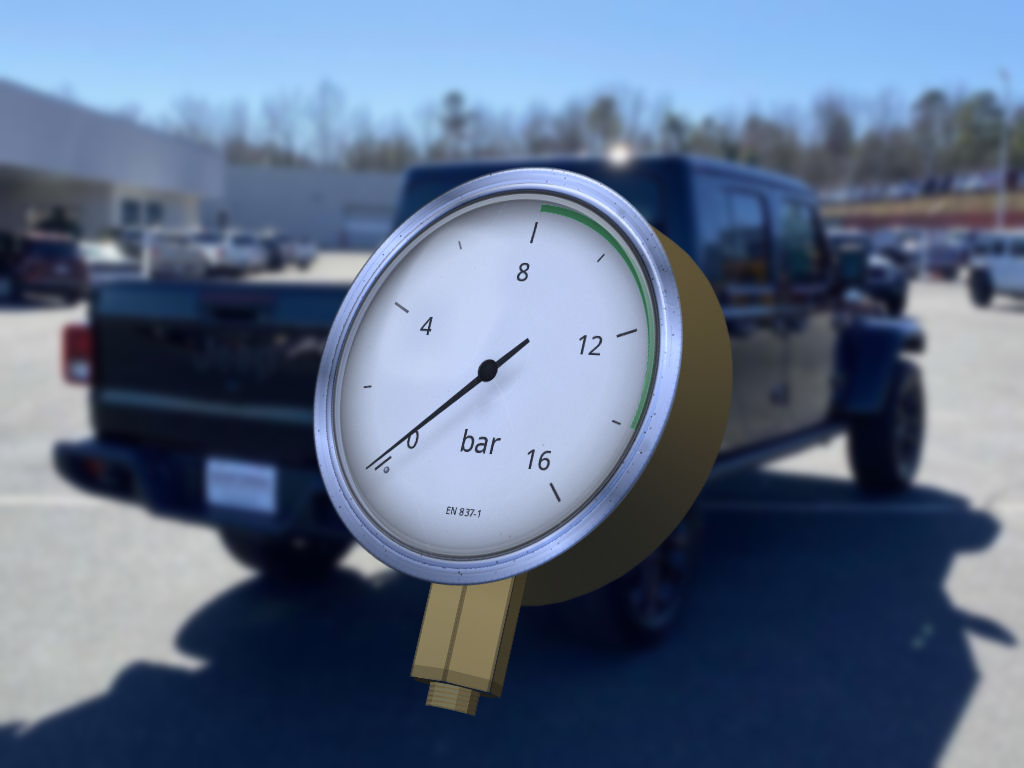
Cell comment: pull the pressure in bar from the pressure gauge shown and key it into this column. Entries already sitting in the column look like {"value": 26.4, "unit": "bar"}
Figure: {"value": 0, "unit": "bar"}
